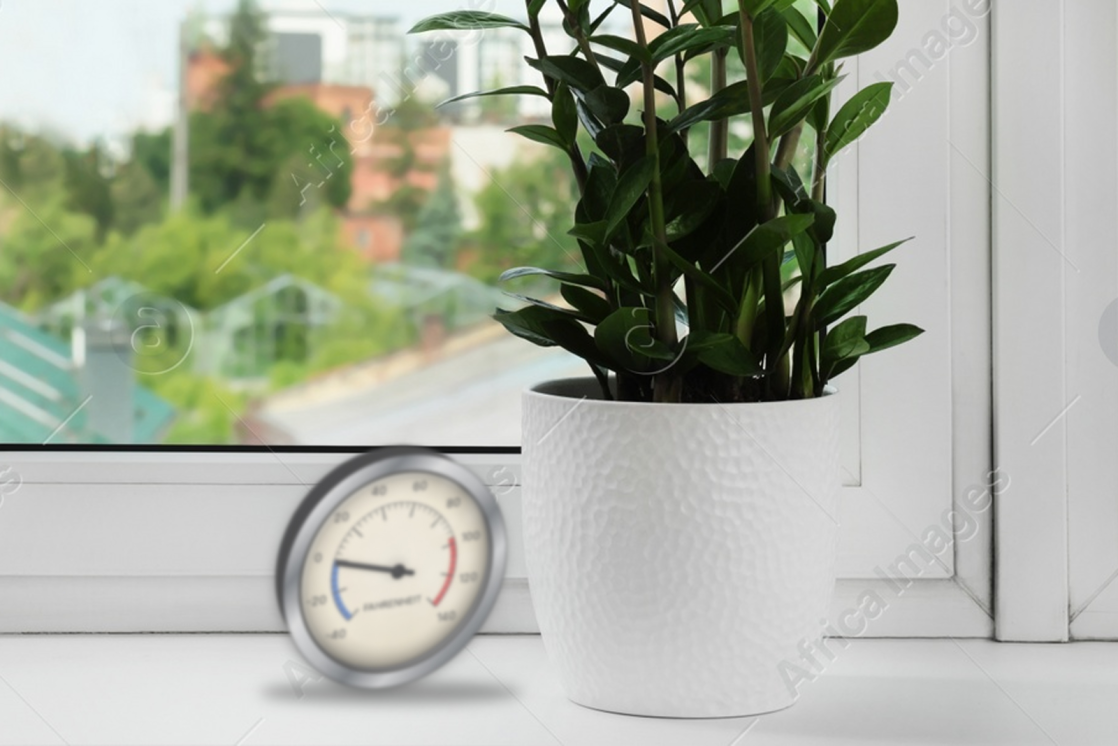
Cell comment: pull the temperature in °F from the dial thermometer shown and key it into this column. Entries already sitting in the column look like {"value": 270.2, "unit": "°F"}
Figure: {"value": 0, "unit": "°F"}
